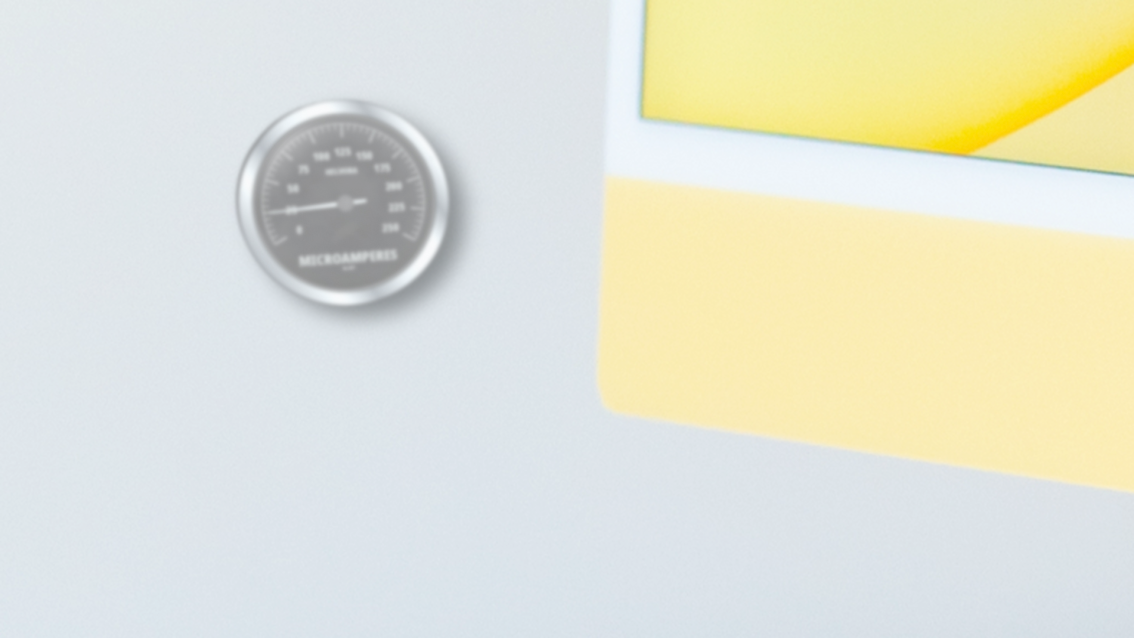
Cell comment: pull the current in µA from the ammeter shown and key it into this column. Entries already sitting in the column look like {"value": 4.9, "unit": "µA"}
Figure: {"value": 25, "unit": "µA"}
